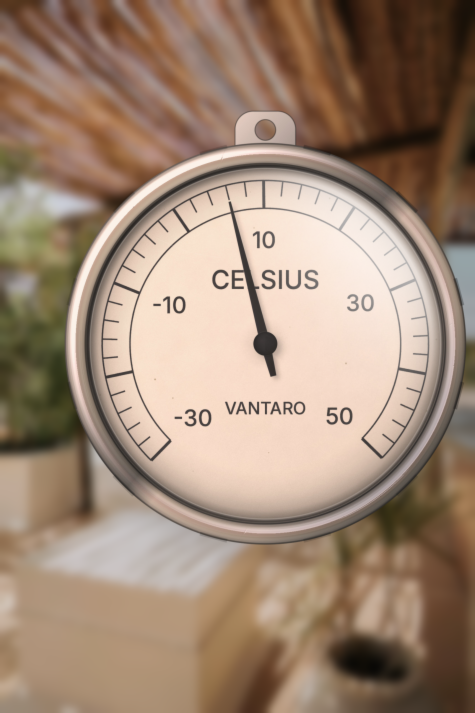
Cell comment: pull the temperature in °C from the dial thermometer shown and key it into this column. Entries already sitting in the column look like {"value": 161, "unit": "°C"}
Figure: {"value": 6, "unit": "°C"}
